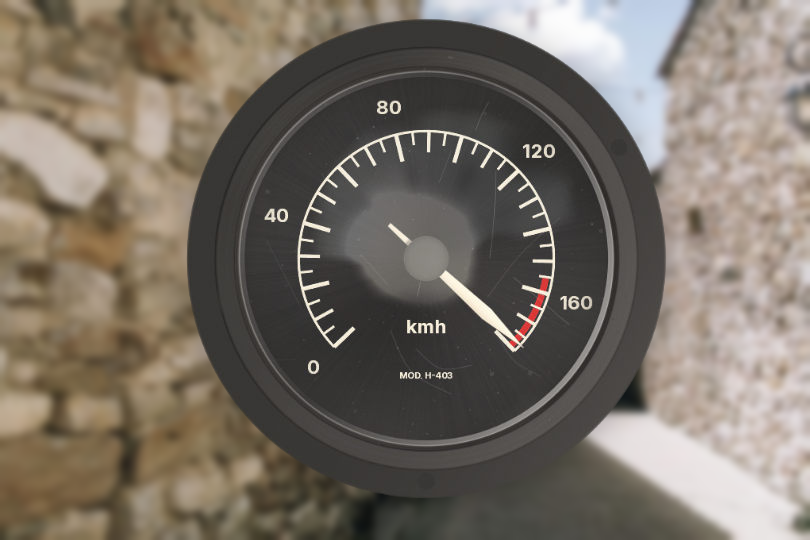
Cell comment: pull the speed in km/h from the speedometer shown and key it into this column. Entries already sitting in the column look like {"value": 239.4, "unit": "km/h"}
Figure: {"value": 177.5, "unit": "km/h"}
